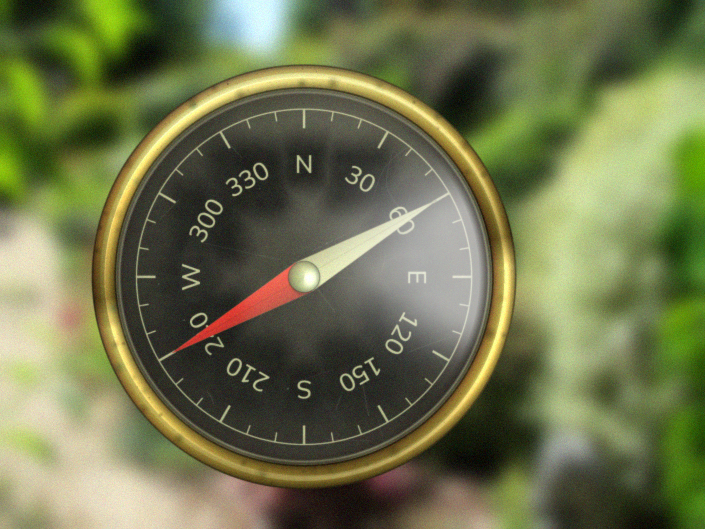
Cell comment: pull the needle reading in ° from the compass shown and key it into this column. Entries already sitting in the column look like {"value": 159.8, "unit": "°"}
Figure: {"value": 240, "unit": "°"}
